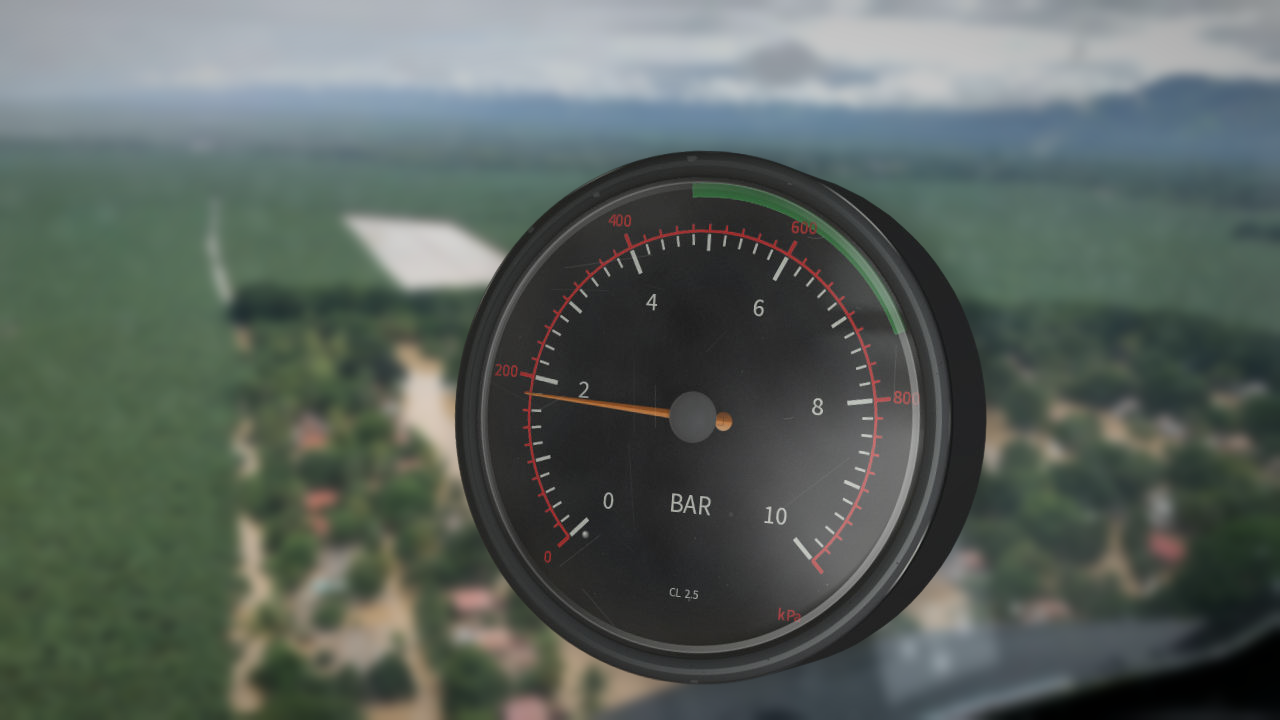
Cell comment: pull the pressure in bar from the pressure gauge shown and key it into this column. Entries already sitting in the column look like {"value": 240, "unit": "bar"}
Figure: {"value": 1.8, "unit": "bar"}
